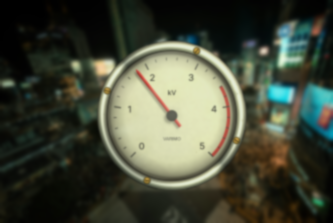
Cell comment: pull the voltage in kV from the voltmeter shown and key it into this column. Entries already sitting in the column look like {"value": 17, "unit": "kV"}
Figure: {"value": 1.8, "unit": "kV"}
